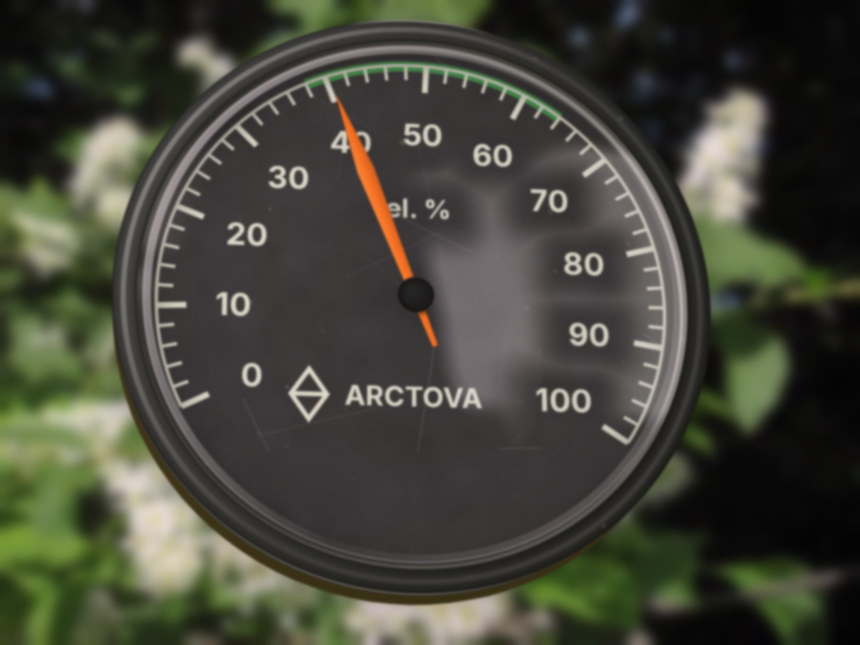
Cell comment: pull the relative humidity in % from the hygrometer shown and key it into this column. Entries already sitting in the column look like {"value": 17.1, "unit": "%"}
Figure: {"value": 40, "unit": "%"}
